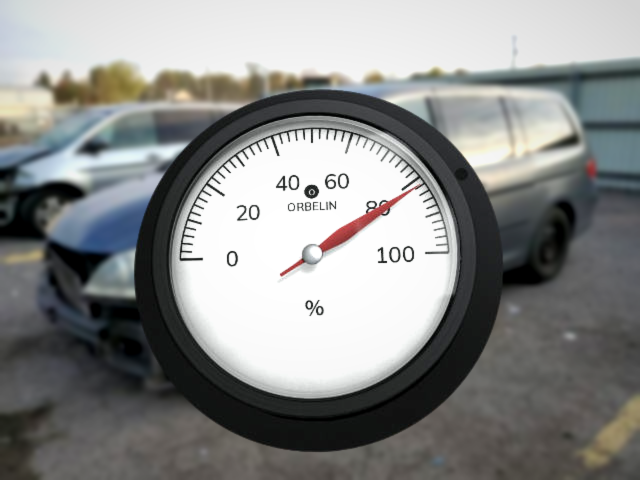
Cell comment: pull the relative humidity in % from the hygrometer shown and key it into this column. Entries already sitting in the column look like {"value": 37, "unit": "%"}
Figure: {"value": 82, "unit": "%"}
